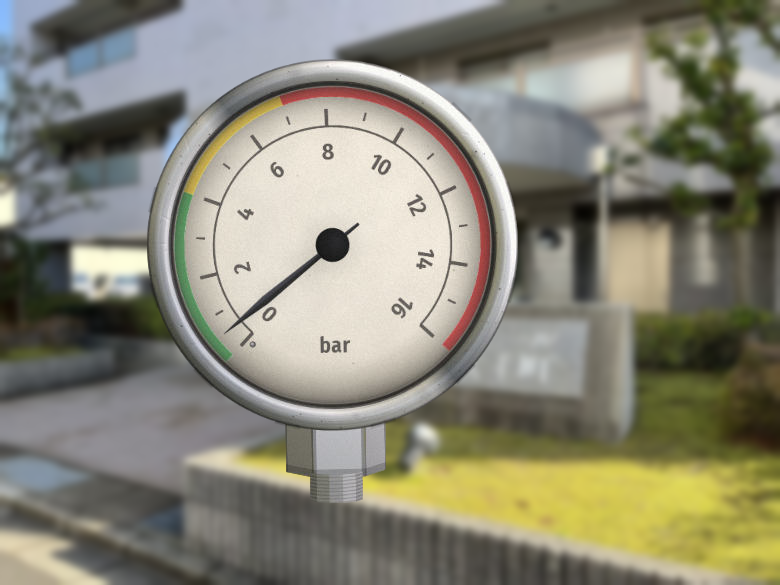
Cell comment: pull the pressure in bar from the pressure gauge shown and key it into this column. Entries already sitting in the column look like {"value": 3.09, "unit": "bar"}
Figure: {"value": 0.5, "unit": "bar"}
